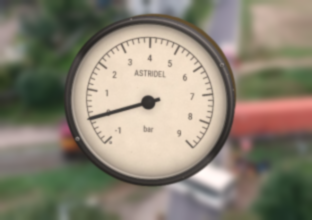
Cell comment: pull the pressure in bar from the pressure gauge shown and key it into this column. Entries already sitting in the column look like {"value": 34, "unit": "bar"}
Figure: {"value": 0, "unit": "bar"}
